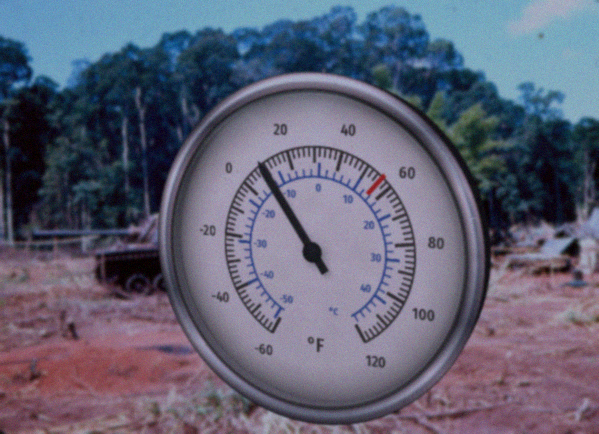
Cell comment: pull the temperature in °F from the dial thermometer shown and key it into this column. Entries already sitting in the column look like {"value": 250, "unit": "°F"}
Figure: {"value": 10, "unit": "°F"}
